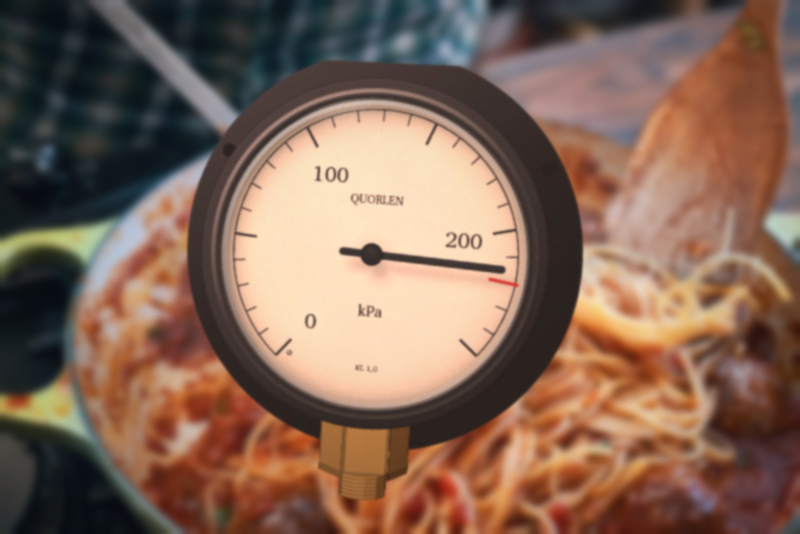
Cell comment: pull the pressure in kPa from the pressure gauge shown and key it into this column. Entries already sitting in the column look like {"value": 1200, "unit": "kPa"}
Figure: {"value": 215, "unit": "kPa"}
